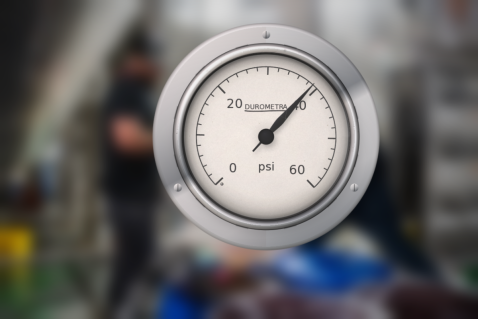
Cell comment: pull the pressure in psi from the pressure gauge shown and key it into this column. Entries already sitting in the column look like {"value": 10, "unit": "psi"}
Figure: {"value": 39, "unit": "psi"}
